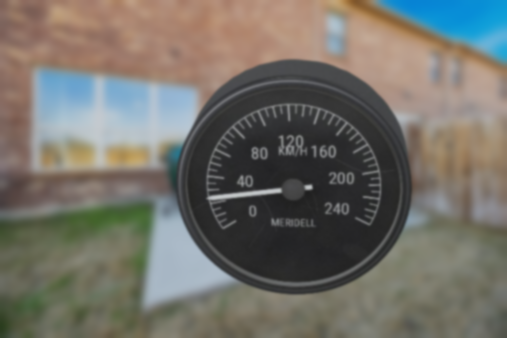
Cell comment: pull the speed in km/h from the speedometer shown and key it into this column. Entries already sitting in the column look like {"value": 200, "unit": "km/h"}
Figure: {"value": 25, "unit": "km/h"}
